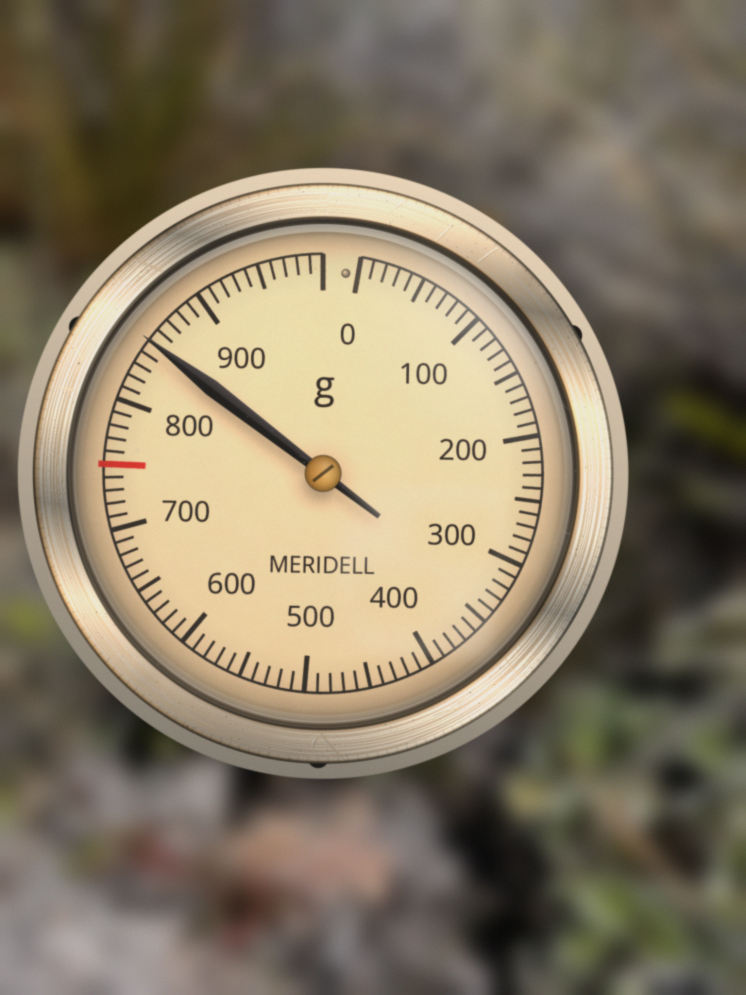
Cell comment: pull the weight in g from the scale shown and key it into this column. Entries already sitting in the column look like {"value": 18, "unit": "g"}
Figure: {"value": 850, "unit": "g"}
